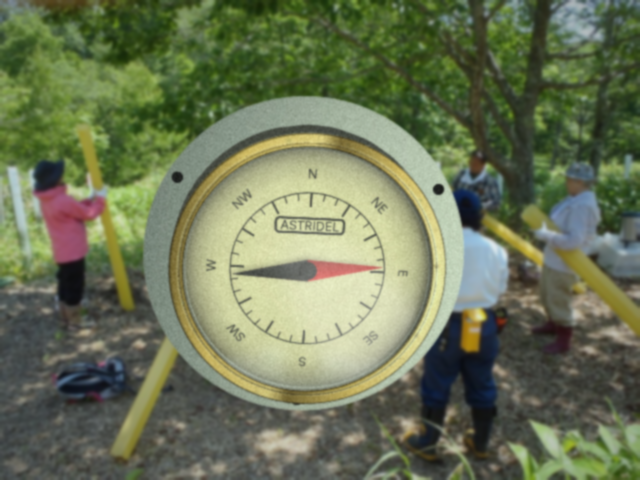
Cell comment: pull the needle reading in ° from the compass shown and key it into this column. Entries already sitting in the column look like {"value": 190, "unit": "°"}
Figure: {"value": 85, "unit": "°"}
